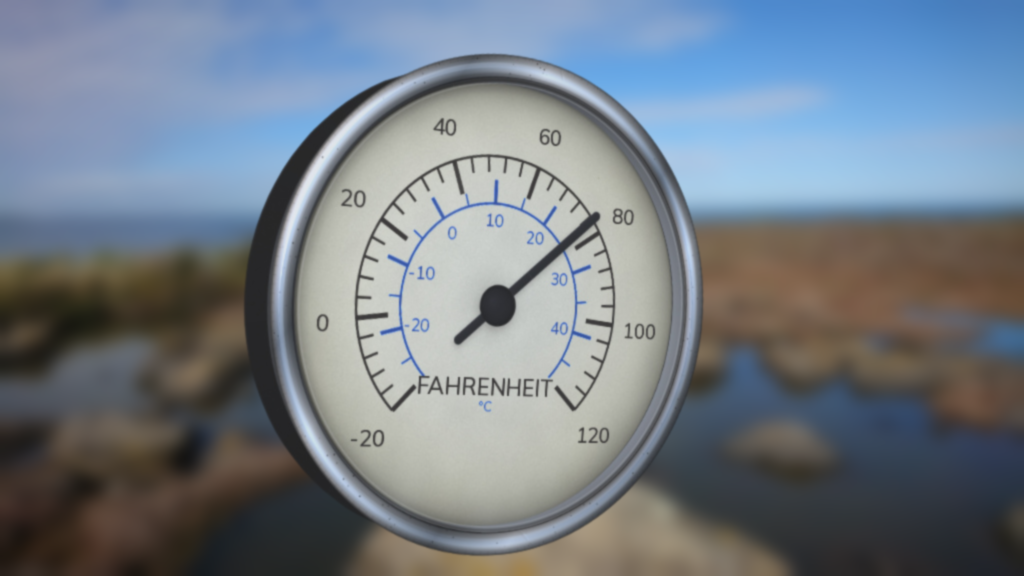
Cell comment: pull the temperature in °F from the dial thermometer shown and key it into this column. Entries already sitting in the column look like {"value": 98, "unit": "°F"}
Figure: {"value": 76, "unit": "°F"}
